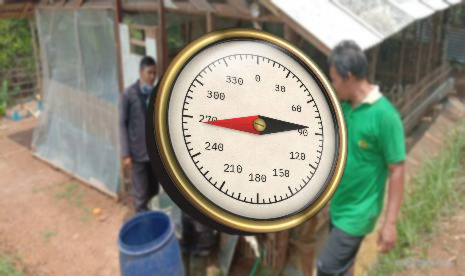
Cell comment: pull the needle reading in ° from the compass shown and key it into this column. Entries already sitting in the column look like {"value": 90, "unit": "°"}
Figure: {"value": 265, "unit": "°"}
